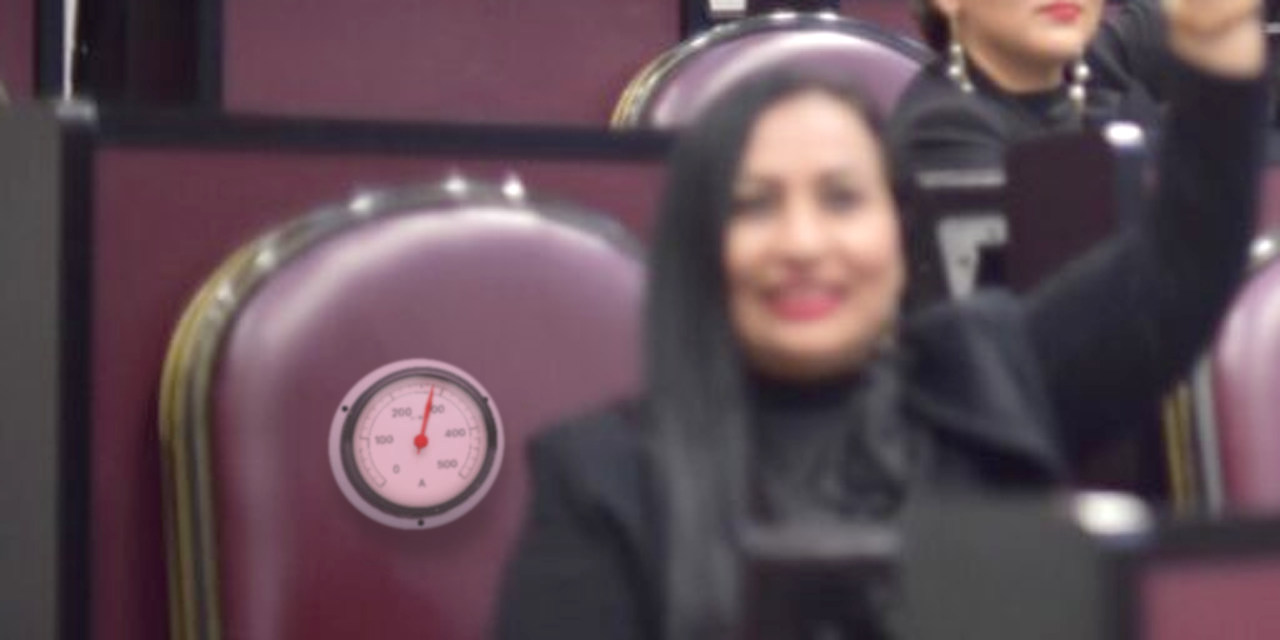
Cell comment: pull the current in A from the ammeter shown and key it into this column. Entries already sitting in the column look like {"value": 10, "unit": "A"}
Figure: {"value": 280, "unit": "A"}
